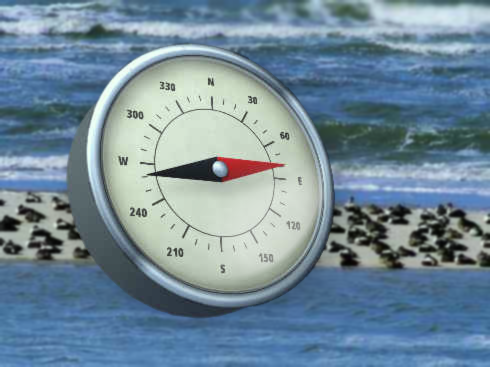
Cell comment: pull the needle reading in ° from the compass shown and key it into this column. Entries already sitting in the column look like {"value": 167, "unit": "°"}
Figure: {"value": 80, "unit": "°"}
